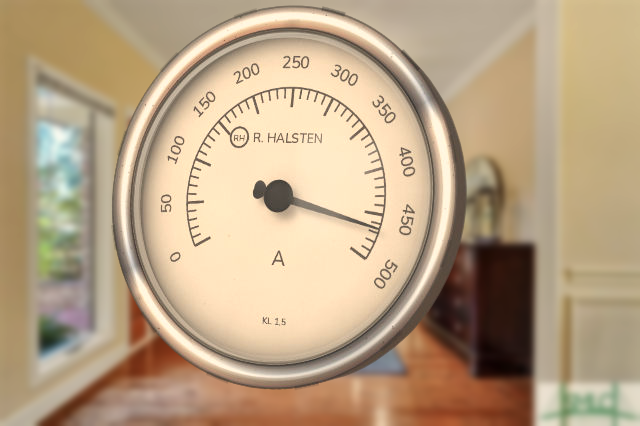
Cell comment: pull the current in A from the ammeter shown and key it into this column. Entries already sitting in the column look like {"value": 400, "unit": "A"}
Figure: {"value": 465, "unit": "A"}
